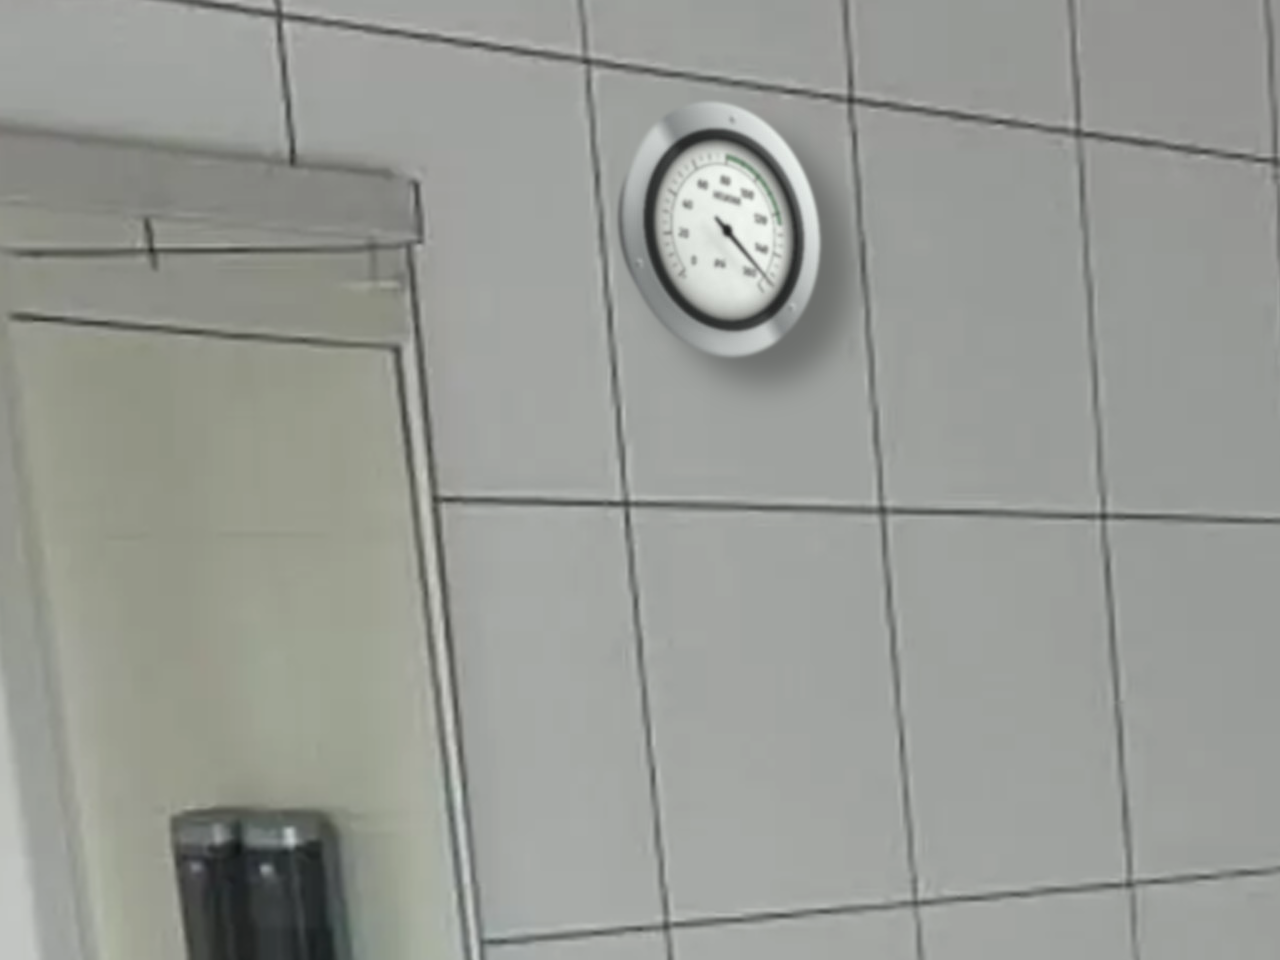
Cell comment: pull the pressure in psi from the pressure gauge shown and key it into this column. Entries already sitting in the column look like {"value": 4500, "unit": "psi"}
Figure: {"value": 155, "unit": "psi"}
